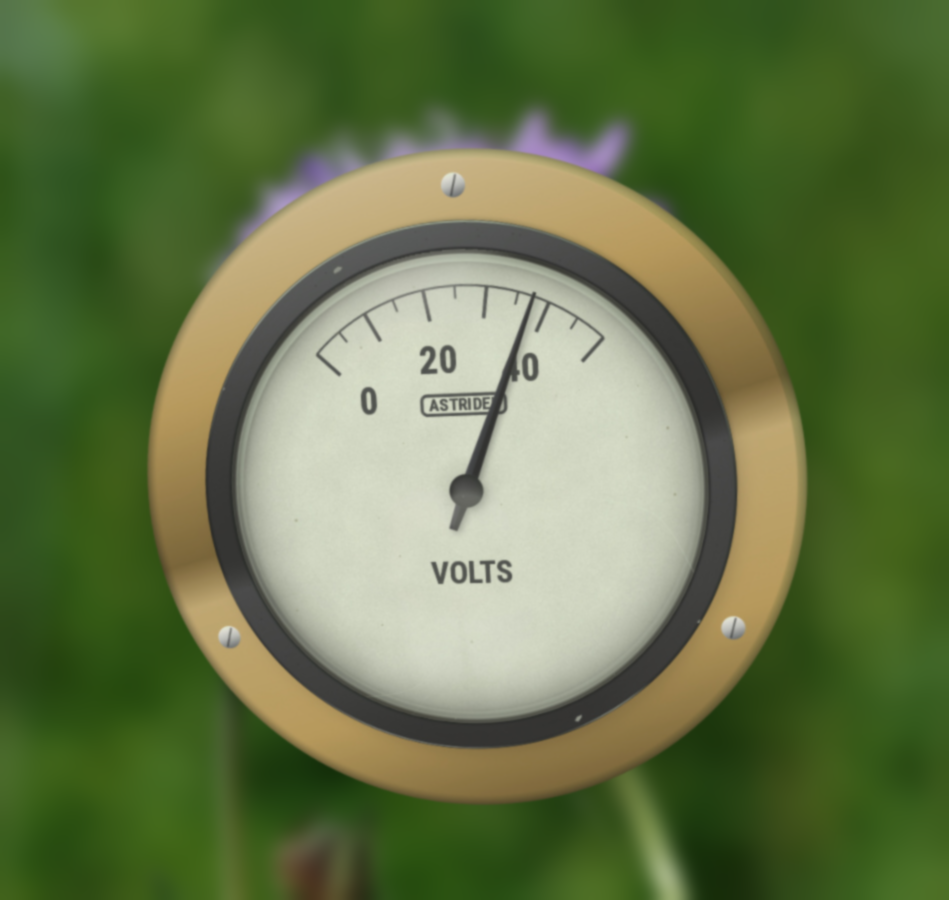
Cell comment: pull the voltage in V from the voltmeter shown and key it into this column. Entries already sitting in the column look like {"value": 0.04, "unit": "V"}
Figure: {"value": 37.5, "unit": "V"}
